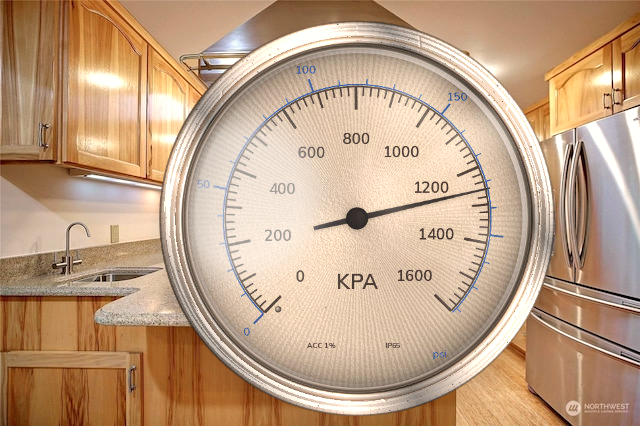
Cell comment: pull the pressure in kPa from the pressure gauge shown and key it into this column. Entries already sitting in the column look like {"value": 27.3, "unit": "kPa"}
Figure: {"value": 1260, "unit": "kPa"}
